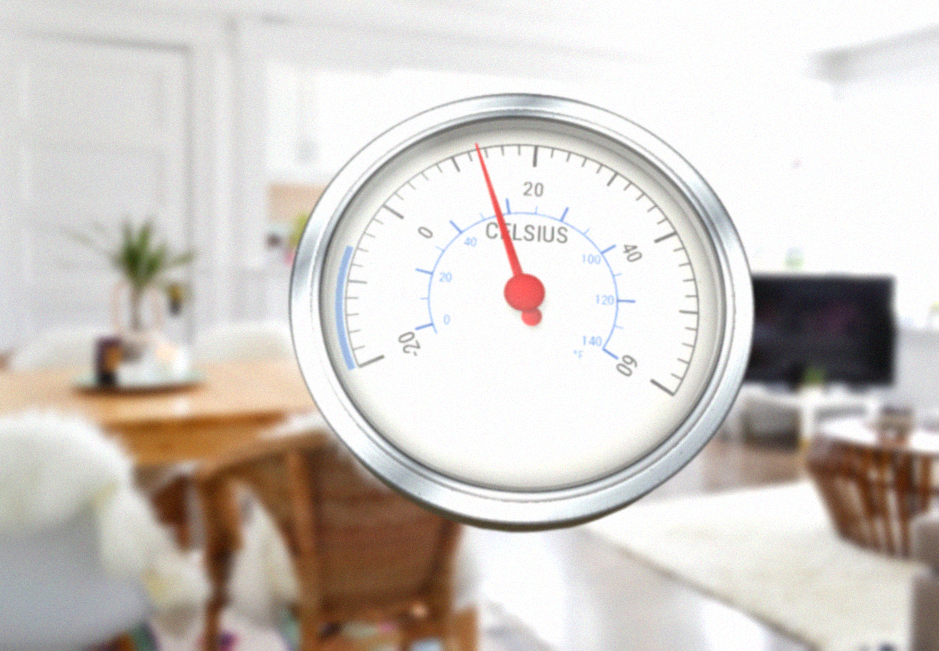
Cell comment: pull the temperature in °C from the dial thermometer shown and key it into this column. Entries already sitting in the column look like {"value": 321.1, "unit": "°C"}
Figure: {"value": 13, "unit": "°C"}
